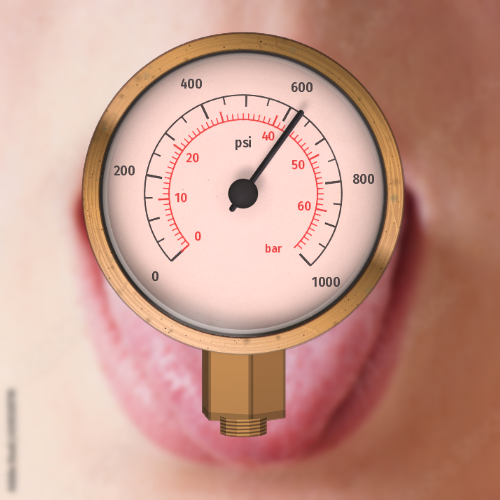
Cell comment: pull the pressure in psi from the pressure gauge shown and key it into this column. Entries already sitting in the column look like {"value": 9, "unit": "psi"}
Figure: {"value": 625, "unit": "psi"}
